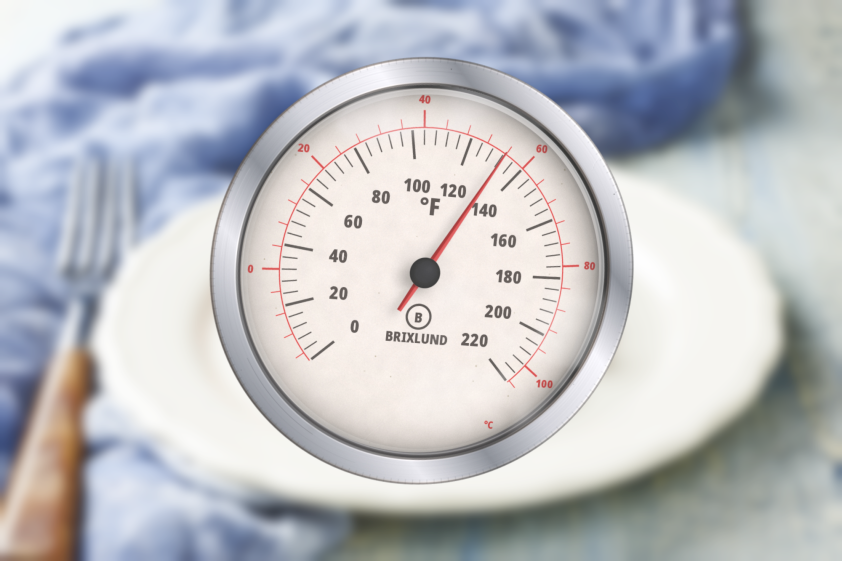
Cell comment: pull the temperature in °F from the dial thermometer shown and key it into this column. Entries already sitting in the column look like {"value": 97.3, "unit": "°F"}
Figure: {"value": 132, "unit": "°F"}
